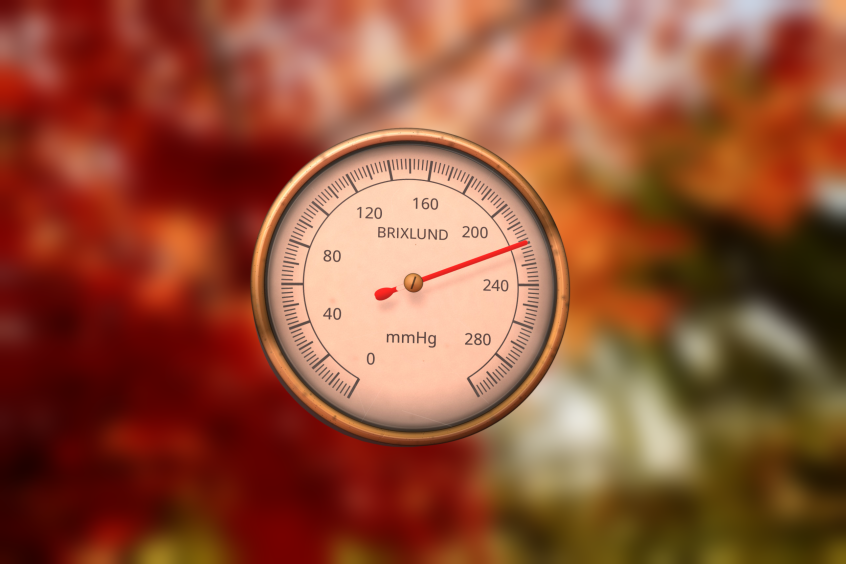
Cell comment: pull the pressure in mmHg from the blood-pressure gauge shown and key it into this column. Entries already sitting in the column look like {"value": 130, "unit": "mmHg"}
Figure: {"value": 220, "unit": "mmHg"}
